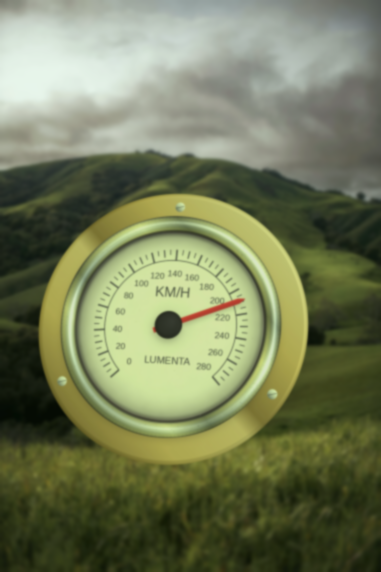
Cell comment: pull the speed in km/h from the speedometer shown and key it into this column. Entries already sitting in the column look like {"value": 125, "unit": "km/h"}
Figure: {"value": 210, "unit": "km/h"}
